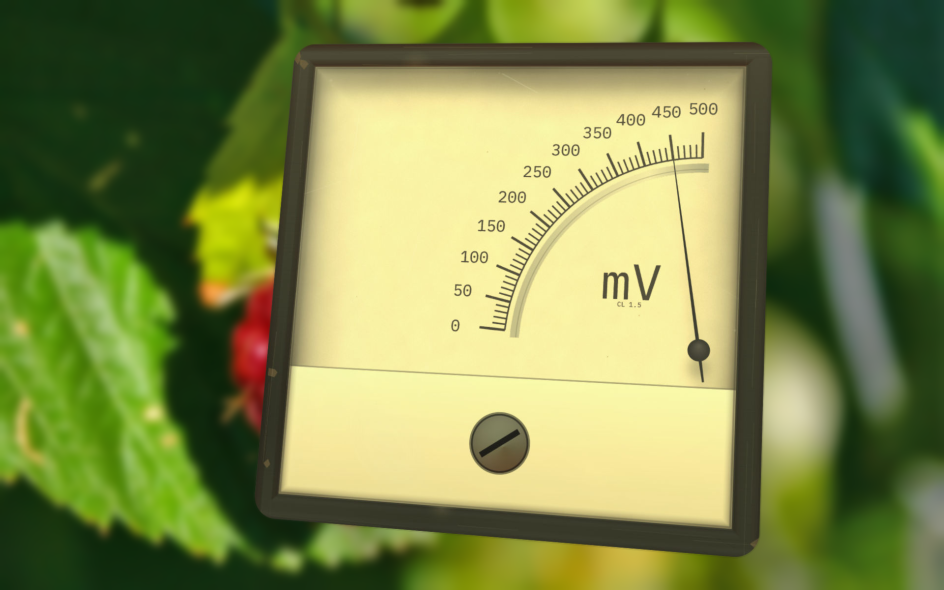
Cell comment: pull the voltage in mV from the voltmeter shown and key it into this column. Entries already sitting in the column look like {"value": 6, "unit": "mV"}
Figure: {"value": 450, "unit": "mV"}
